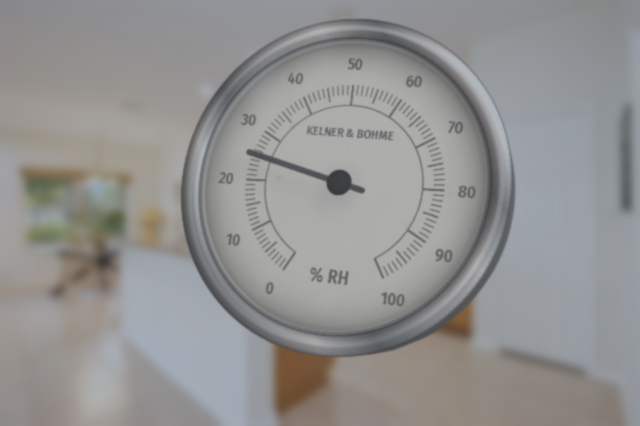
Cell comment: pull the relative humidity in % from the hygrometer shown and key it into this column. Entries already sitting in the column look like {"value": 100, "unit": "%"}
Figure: {"value": 25, "unit": "%"}
